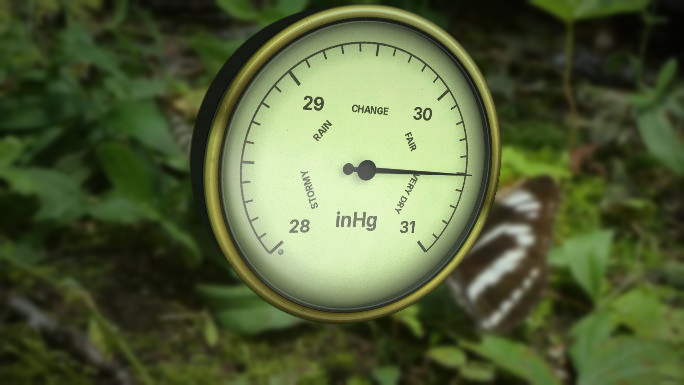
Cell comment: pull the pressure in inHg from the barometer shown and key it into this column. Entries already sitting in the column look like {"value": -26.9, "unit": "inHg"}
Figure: {"value": 30.5, "unit": "inHg"}
